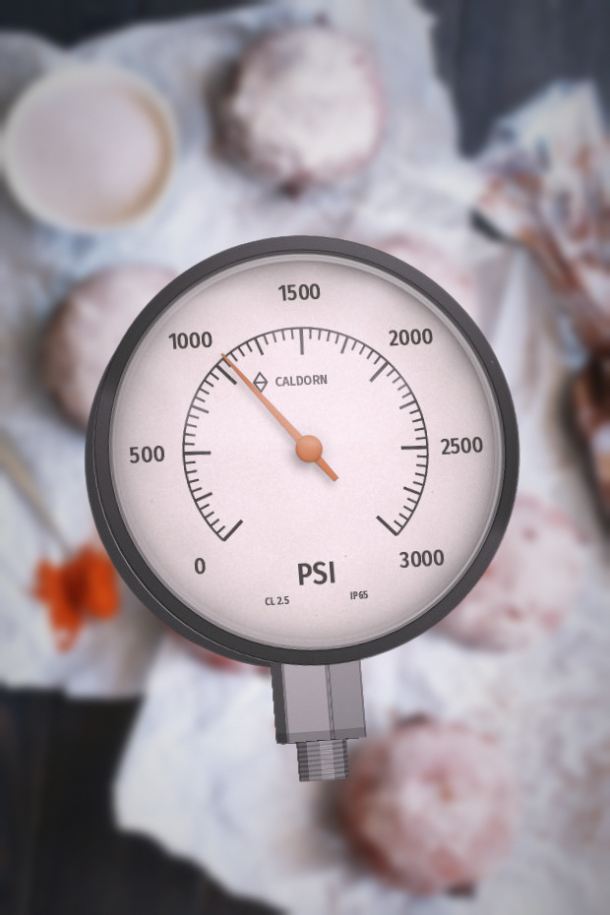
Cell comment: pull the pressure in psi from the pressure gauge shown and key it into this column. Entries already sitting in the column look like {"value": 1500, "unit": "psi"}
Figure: {"value": 1050, "unit": "psi"}
